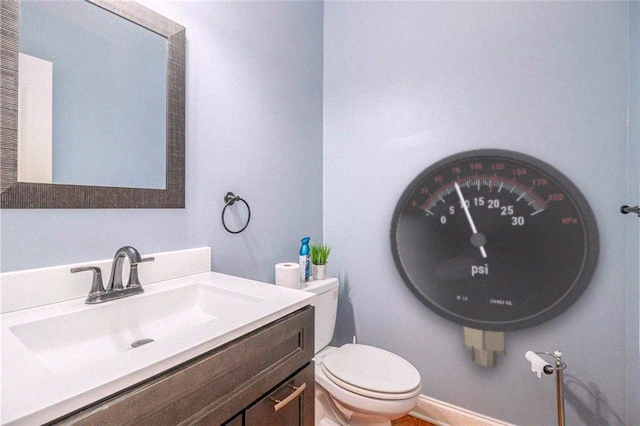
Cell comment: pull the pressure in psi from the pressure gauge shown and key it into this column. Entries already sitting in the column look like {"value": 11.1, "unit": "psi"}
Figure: {"value": 10, "unit": "psi"}
